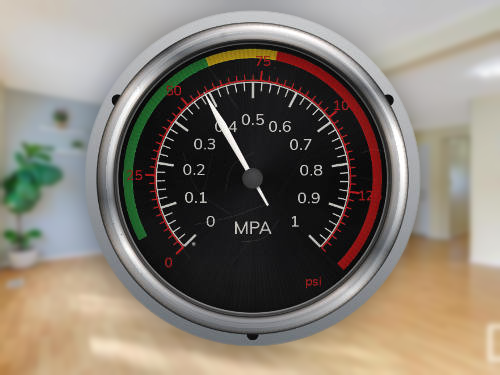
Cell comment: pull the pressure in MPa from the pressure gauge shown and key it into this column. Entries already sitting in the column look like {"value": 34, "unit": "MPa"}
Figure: {"value": 0.39, "unit": "MPa"}
